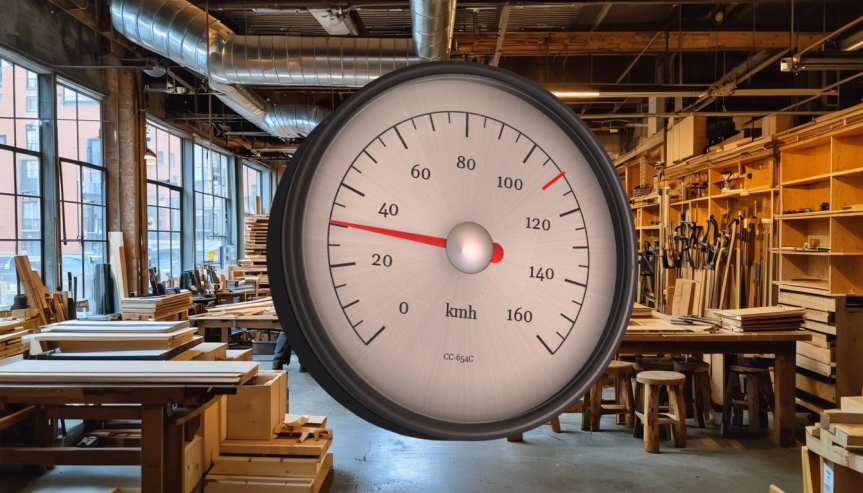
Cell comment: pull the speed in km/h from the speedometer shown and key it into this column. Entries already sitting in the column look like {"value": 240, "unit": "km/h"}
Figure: {"value": 30, "unit": "km/h"}
